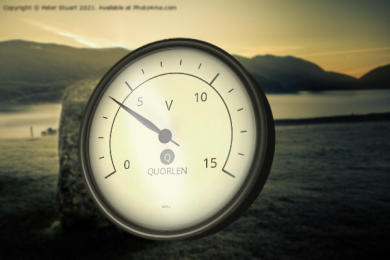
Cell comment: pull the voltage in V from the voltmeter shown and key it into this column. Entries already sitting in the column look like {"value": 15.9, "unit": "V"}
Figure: {"value": 4, "unit": "V"}
